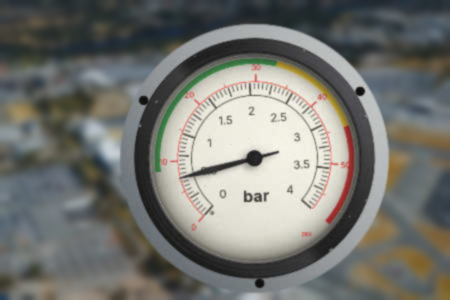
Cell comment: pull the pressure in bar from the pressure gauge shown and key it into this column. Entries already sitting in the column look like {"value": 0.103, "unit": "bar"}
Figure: {"value": 0.5, "unit": "bar"}
